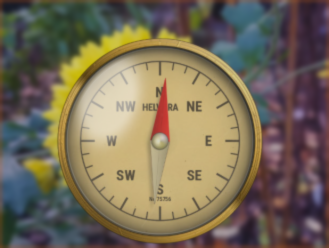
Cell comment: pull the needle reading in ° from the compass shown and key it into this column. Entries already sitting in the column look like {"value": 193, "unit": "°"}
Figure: {"value": 5, "unit": "°"}
